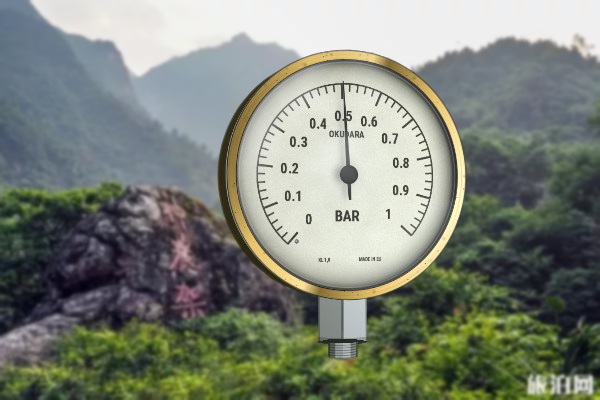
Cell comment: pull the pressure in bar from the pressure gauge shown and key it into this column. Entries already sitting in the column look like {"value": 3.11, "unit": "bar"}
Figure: {"value": 0.5, "unit": "bar"}
